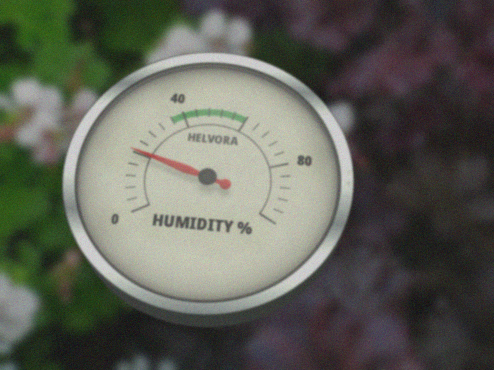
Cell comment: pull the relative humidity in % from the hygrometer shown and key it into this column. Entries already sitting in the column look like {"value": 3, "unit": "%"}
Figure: {"value": 20, "unit": "%"}
